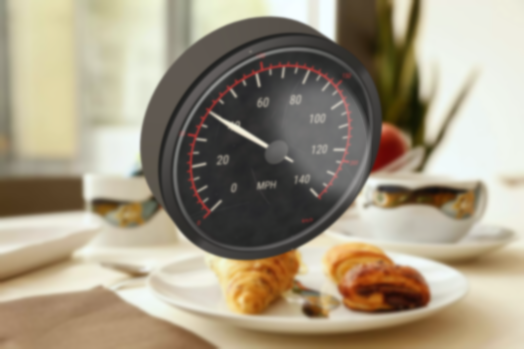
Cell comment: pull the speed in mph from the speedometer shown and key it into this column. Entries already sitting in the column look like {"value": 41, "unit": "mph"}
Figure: {"value": 40, "unit": "mph"}
